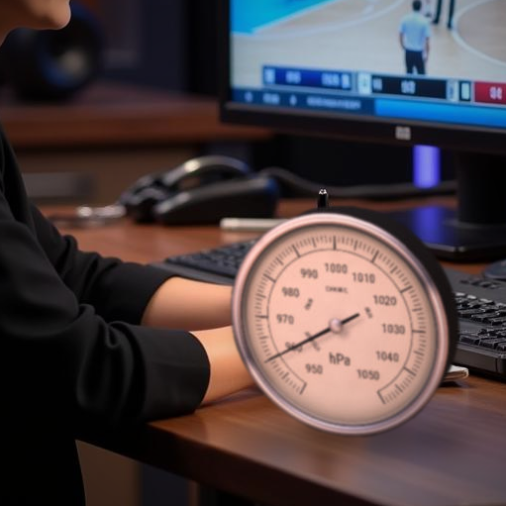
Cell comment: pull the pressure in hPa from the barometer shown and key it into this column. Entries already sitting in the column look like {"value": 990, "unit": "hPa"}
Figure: {"value": 960, "unit": "hPa"}
